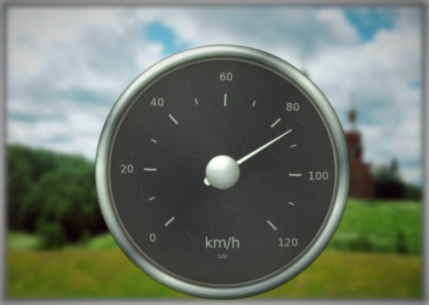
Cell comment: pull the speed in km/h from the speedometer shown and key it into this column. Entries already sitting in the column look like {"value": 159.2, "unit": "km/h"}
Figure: {"value": 85, "unit": "km/h"}
